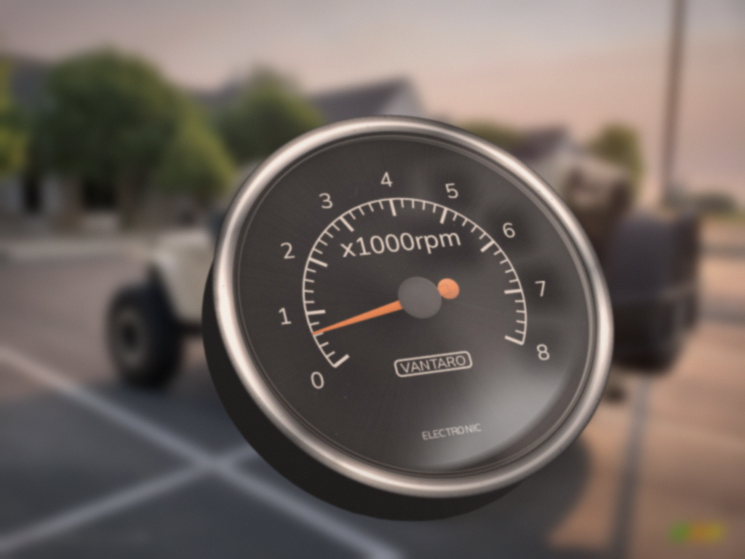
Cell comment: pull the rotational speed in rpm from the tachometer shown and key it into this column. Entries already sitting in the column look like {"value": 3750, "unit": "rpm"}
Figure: {"value": 600, "unit": "rpm"}
